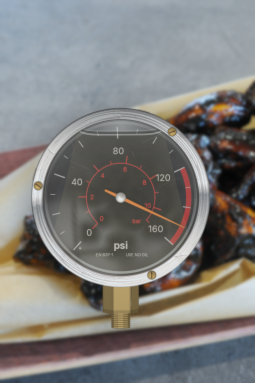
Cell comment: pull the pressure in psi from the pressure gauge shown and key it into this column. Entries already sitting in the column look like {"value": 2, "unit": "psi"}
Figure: {"value": 150, "unit": "psi"}
